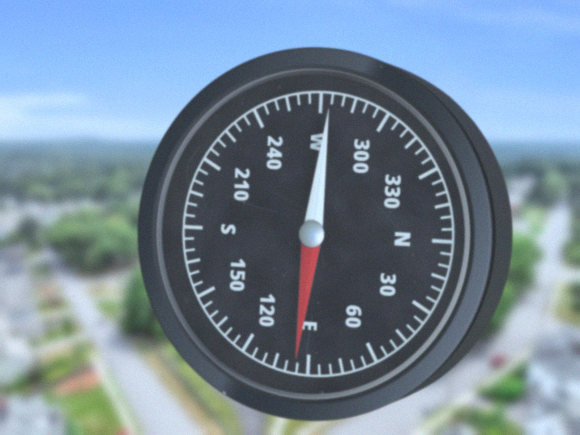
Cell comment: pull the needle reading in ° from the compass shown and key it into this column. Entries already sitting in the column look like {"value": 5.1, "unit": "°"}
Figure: {"value": 95, "unit": "°"}
